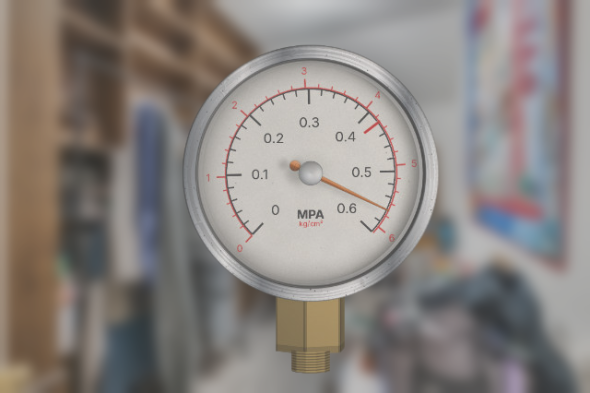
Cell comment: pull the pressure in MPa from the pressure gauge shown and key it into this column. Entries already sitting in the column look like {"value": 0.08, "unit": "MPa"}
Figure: {"value": 0.56, "unit": "MPa"}
